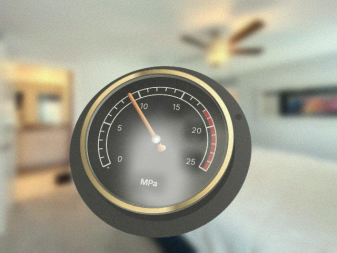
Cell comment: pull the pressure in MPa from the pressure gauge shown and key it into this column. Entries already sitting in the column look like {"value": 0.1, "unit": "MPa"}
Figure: {"value": 9, "unit": "MPa"}
